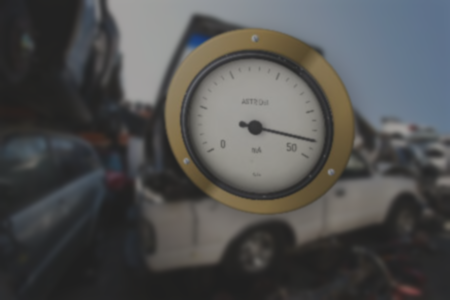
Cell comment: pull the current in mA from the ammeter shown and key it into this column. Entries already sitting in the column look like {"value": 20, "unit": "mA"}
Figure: {"value": 46, "unit": "mA"}
